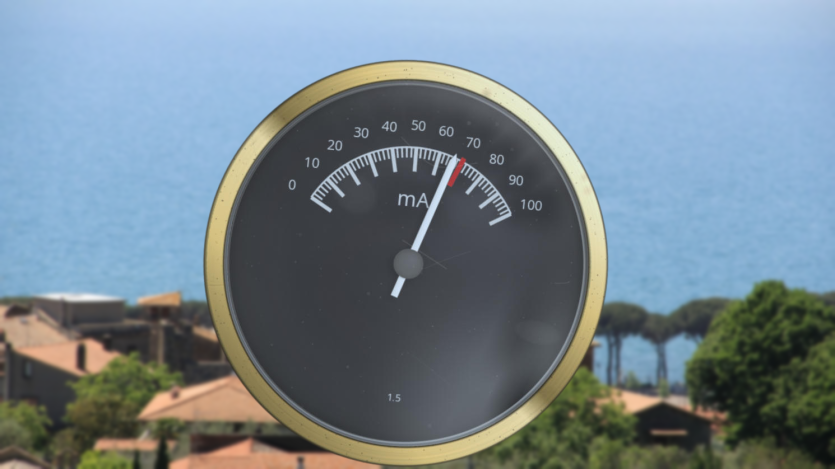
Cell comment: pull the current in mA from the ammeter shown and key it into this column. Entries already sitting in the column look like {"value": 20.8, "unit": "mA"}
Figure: {"value": 66, "unit": "mA"}
